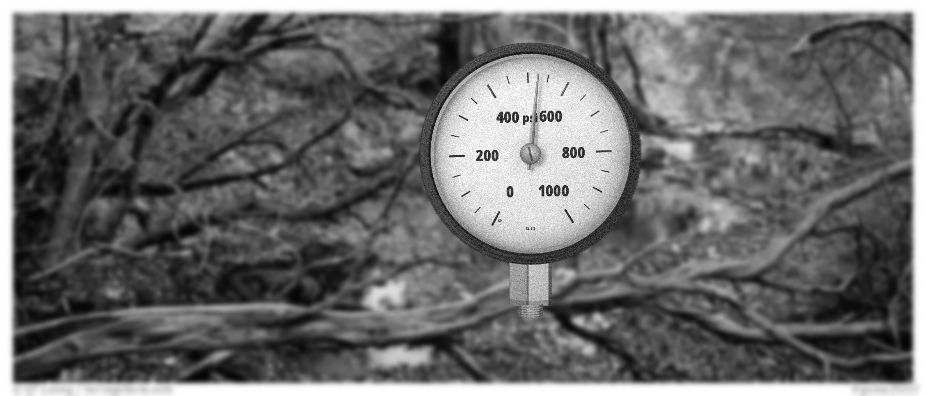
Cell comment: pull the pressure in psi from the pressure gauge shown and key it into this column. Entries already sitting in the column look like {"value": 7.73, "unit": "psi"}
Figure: {"value": 525, "unit": "psi"}
